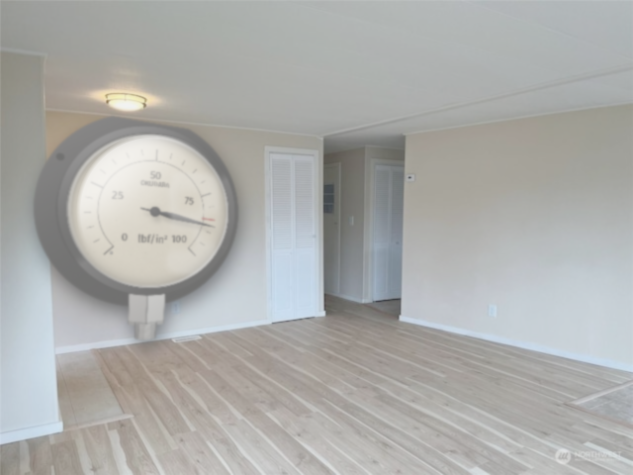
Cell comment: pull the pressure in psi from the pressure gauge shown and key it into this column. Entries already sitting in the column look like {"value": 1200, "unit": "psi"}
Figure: {"value": 87.5, "unit": "psi"}
